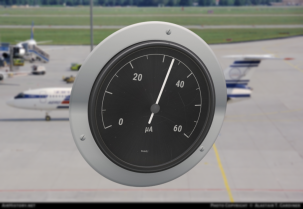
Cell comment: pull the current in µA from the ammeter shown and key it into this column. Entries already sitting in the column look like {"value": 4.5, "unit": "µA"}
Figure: {"value": 32.5, "unit": "µA"}
